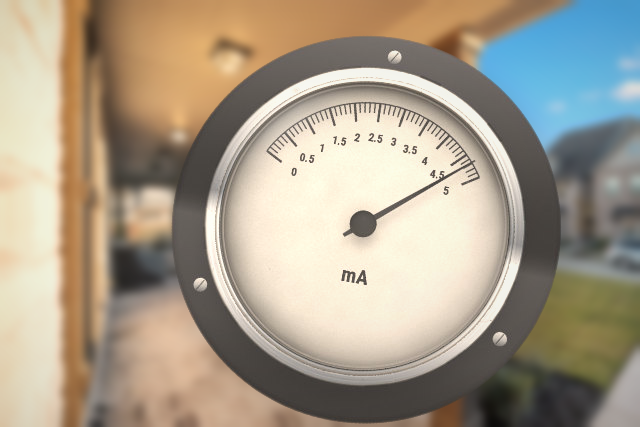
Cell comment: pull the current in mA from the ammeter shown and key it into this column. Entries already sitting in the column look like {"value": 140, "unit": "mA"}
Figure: {"value": 4.7, "unit": "mA"}
